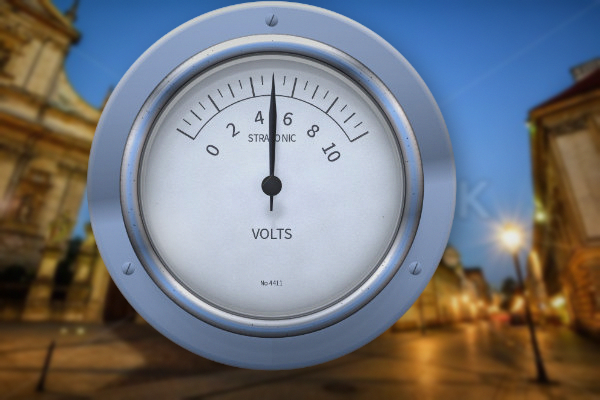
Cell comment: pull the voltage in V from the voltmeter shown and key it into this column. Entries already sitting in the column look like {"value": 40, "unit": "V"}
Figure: {"value": 5, "unit": "V"}
